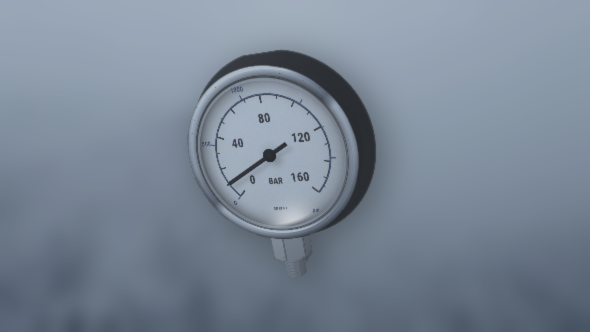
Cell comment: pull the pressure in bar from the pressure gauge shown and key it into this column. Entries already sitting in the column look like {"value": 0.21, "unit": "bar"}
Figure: {"value": 10, "unit": "bar"}
